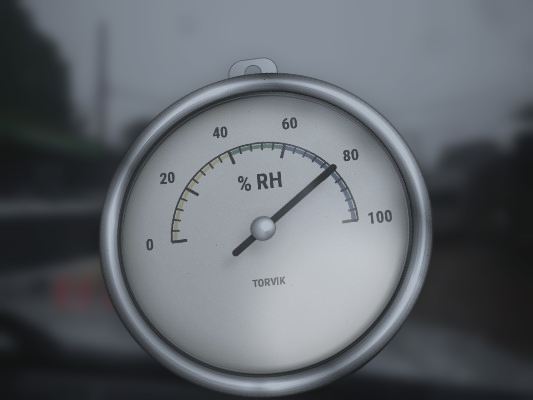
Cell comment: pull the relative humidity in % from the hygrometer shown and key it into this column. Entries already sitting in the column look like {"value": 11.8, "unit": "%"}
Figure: {"value": 80, "unit": "%"}
